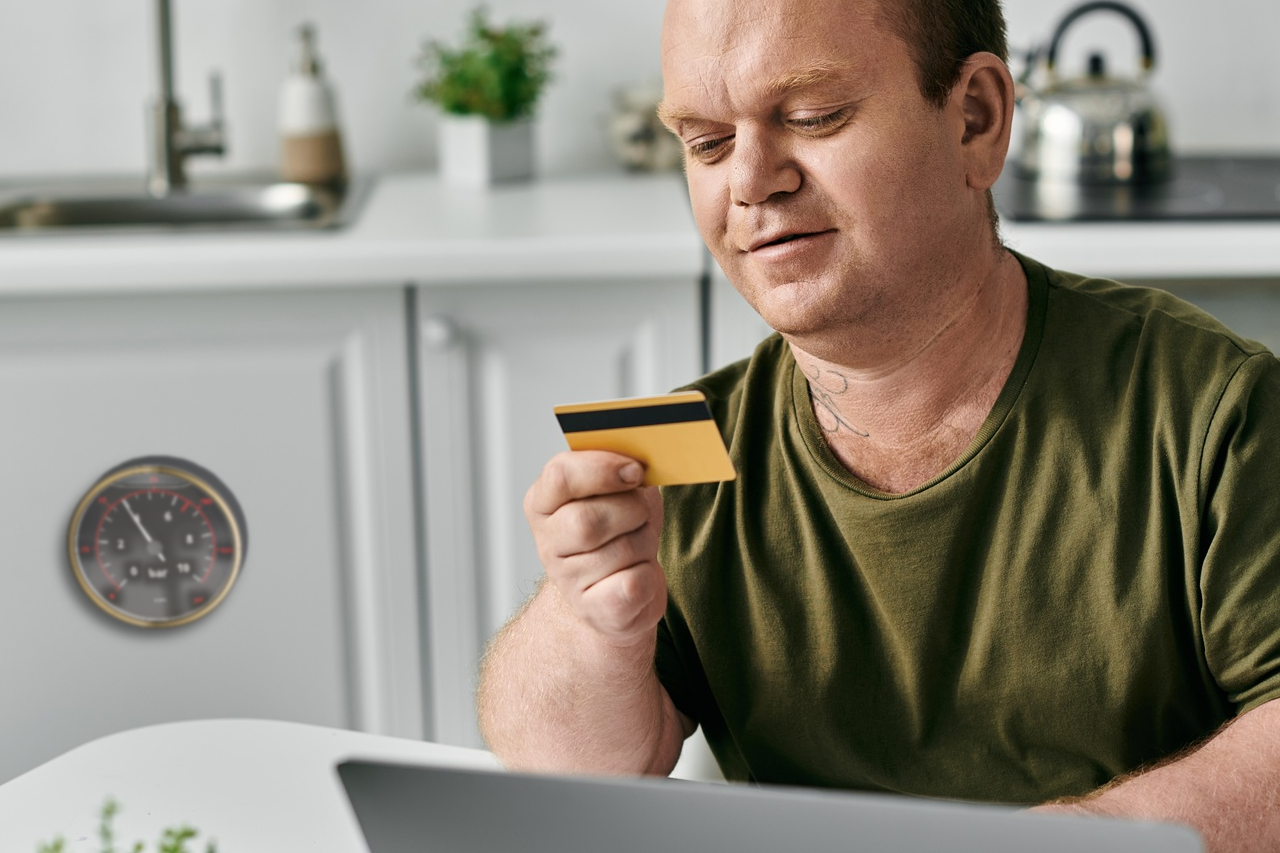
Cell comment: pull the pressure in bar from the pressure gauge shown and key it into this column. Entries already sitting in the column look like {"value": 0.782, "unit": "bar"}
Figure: {"value": 4, "unit": "bar"}
